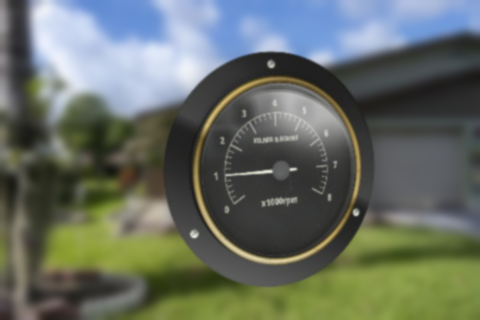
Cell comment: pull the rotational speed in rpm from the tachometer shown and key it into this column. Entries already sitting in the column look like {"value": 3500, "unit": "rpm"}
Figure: {"value": 1000, "unit": "rpm"}
